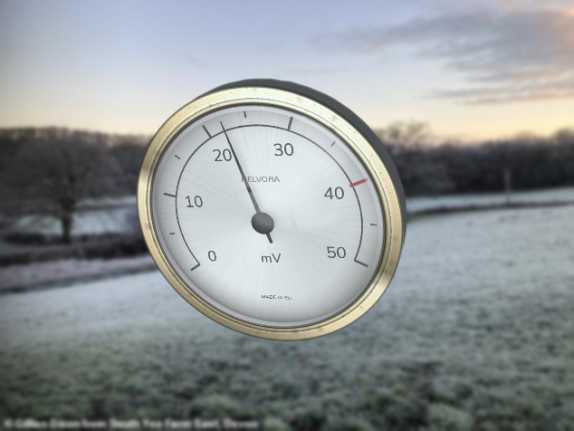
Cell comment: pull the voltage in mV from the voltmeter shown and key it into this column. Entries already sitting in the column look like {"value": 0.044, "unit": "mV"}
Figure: {"value": 22.5, "unit": "mV"}
